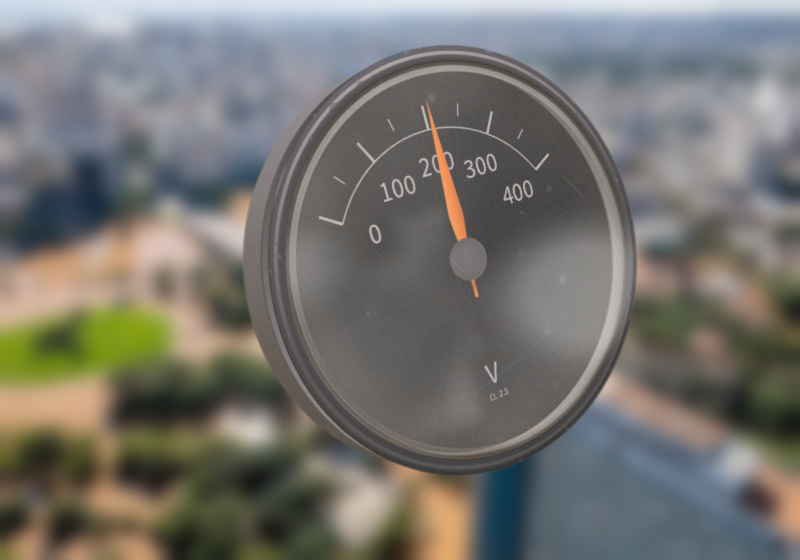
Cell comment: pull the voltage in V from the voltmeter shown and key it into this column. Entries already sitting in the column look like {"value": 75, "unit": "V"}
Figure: {"value": 200, "unit": "V"}
